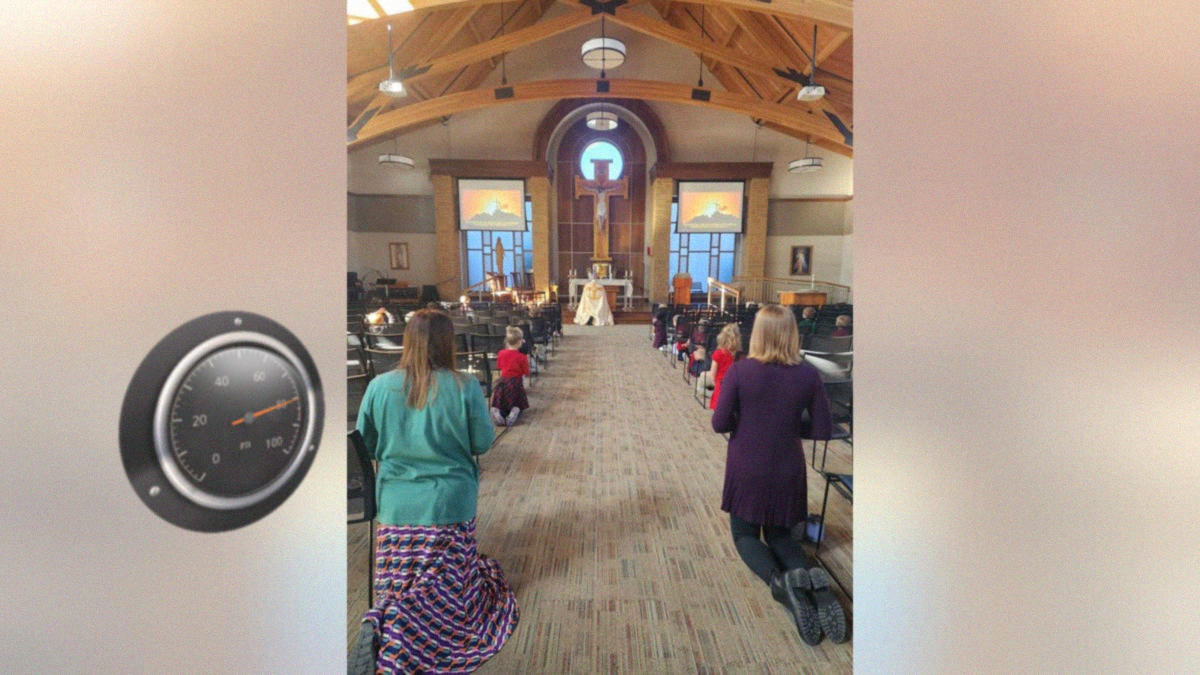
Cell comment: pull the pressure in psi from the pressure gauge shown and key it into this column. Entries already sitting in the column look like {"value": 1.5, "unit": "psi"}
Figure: {"value": 80, "unit": "psi"}
